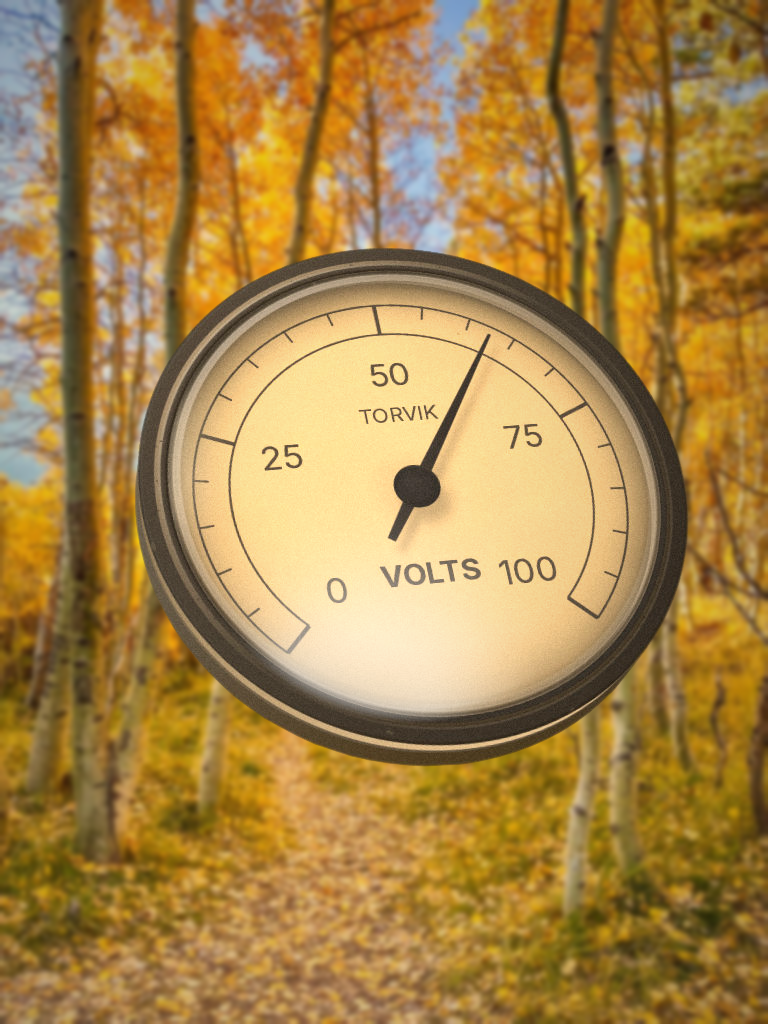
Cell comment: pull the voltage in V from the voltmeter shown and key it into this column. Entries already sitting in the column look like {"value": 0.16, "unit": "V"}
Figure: {"value": 62.5, "unit": "V"}
